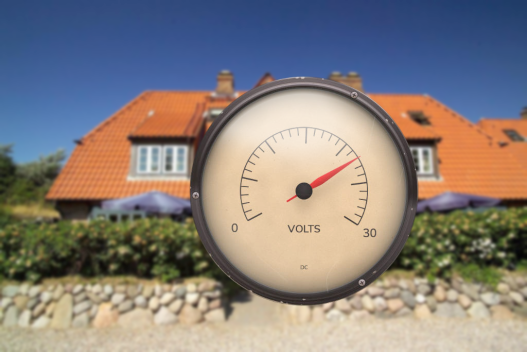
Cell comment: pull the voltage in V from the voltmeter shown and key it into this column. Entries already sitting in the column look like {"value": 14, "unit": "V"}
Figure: {"value": 22, "unit": "V"}
